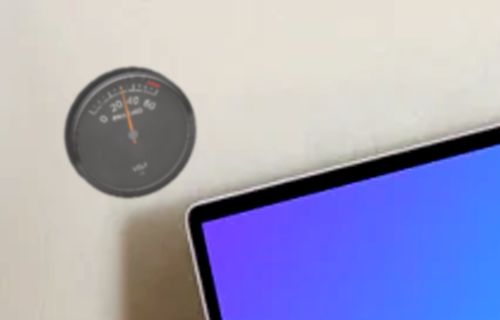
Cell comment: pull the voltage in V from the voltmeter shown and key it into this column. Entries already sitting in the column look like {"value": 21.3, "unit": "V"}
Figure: {"value": 30, "unit": "V"}
